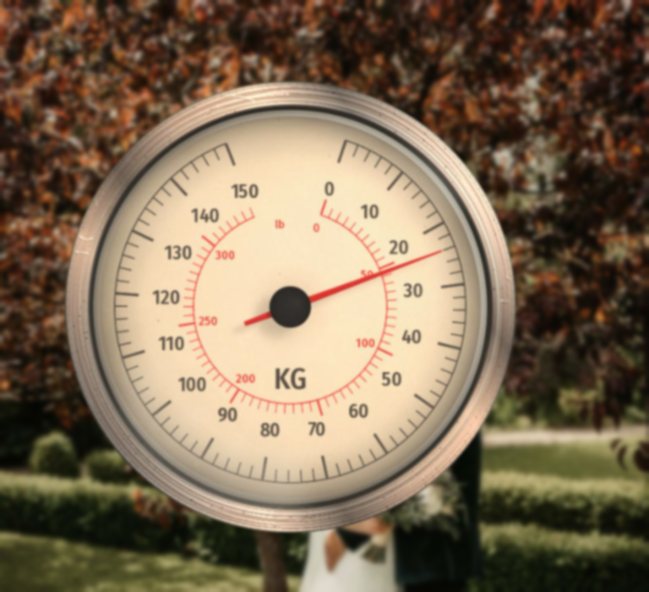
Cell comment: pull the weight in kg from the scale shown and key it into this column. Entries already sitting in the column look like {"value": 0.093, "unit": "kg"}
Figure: {"value": 24, "unit": "kg"}
